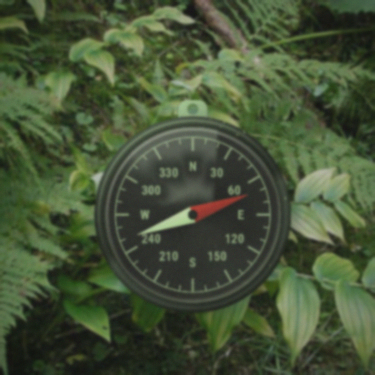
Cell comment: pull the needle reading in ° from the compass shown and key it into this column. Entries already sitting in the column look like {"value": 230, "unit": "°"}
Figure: {"value": 70, "unit": "°"}
